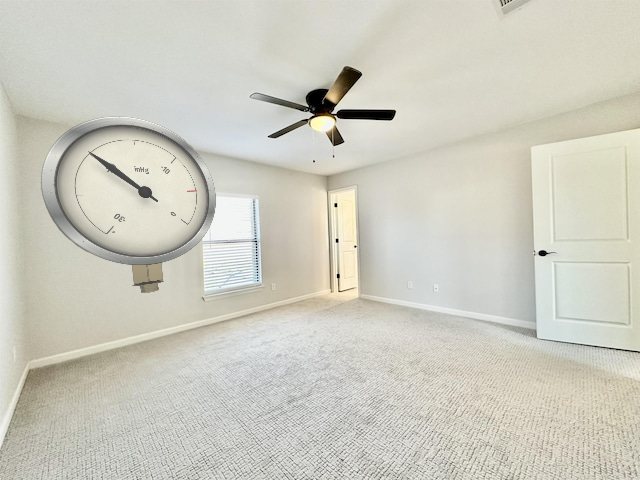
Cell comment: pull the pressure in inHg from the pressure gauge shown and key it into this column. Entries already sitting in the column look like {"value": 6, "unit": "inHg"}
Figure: {"value": -20, "unit": "inHg"}
